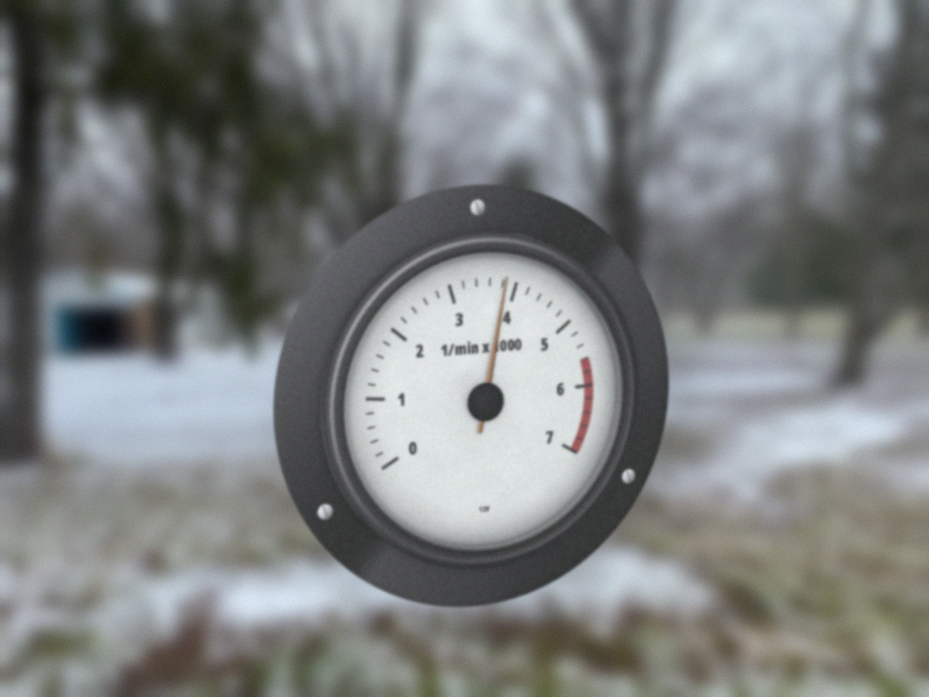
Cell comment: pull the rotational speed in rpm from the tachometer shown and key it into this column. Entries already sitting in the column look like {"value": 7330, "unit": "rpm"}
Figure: {"value": 3800, "unit": "rpm"}
